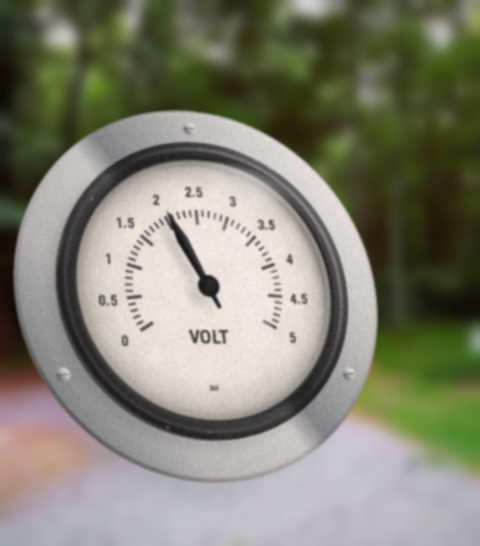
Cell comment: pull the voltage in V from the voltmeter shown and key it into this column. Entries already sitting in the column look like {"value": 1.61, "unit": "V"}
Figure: {"value": 2, "unit": "V"}
